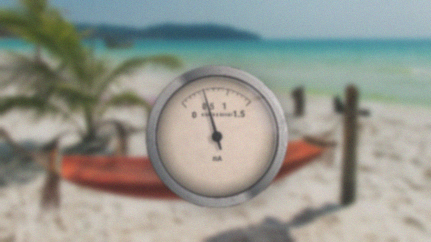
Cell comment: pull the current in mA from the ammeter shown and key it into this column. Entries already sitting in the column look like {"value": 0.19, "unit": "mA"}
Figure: {"value": 0.5, "unit": "mA"}
